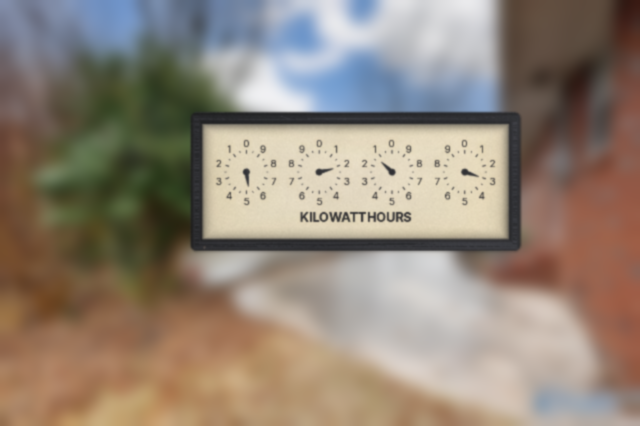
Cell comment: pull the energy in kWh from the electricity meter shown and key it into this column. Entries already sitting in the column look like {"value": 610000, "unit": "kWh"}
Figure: {"value": 5213, "unit": "kWh"}
